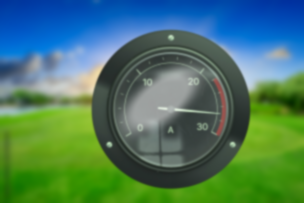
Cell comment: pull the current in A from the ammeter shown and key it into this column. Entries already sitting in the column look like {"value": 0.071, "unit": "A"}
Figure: {"value": 27, "unit": "A"}
